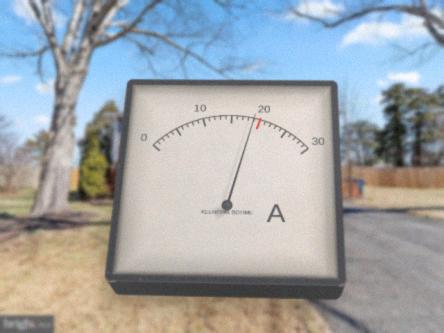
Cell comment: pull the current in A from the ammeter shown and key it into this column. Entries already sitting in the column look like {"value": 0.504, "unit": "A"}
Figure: {"value": 19, "unit": "A"}
